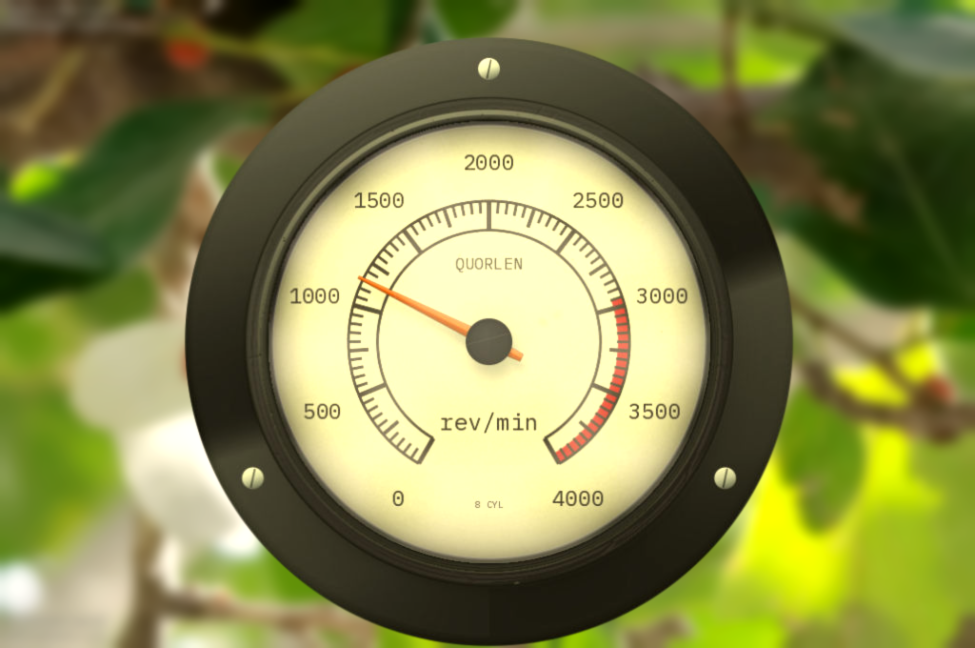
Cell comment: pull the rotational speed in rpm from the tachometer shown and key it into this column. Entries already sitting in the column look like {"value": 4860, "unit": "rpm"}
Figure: {"value": 1150, "unit": "rpm"}
